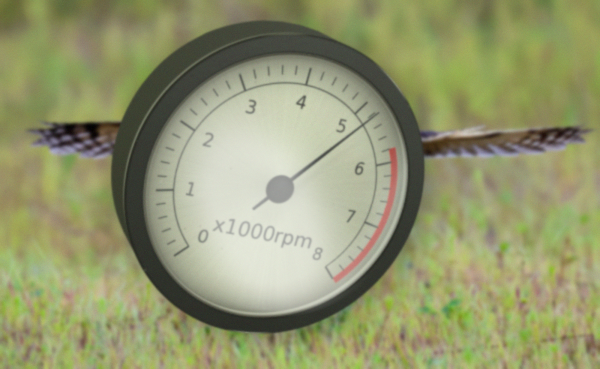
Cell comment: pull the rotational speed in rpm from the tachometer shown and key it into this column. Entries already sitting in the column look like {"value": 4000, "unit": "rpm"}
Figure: {"value": 5200, "unit": "rpm"}
